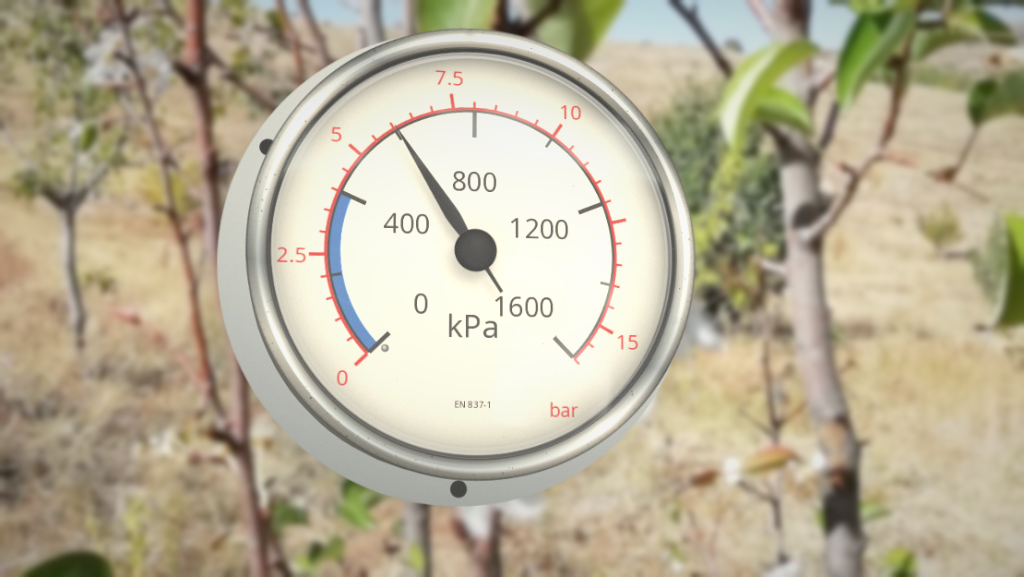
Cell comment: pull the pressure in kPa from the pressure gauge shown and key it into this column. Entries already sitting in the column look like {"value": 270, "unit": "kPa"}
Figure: {"value": 600, "unit": "kPa"}
